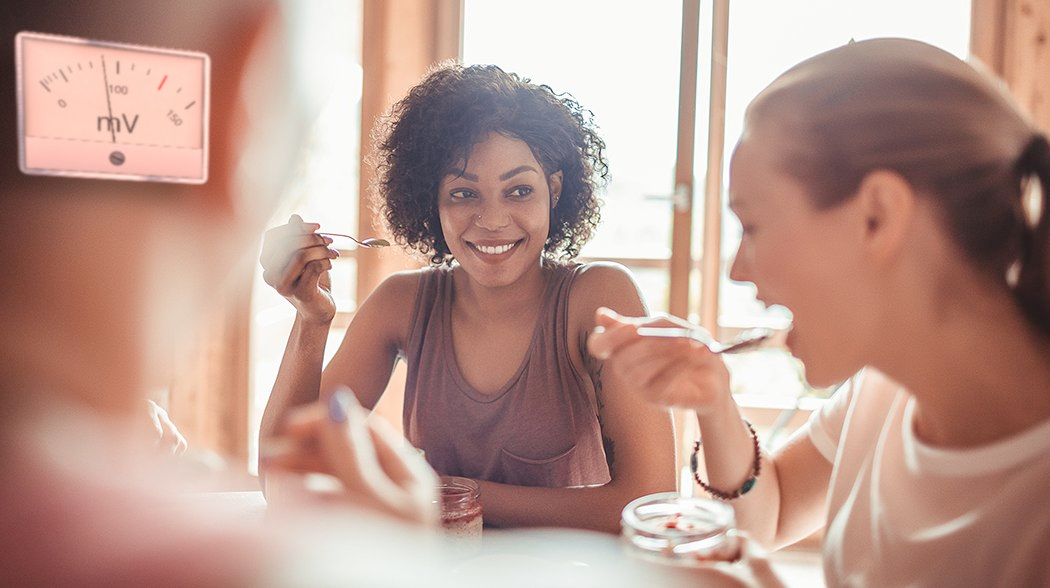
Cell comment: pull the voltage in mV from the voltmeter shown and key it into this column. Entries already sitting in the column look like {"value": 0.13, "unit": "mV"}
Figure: {"value": 90, "unit": "mV"}
